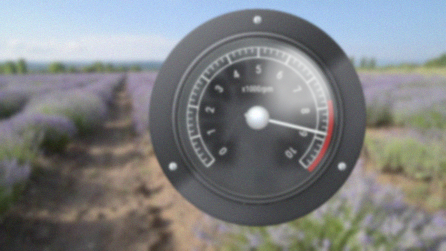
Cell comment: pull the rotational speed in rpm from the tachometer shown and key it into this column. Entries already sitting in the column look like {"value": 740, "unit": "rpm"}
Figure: {"value": 8800, "unit": "rpm"}
